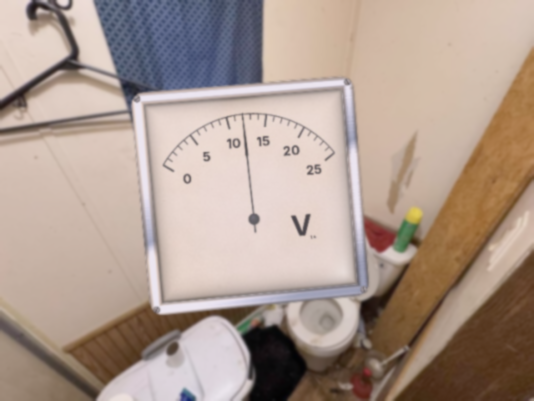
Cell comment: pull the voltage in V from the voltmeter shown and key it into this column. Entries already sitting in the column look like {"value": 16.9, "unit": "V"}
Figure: {"value": 12, "unit": "V"}
